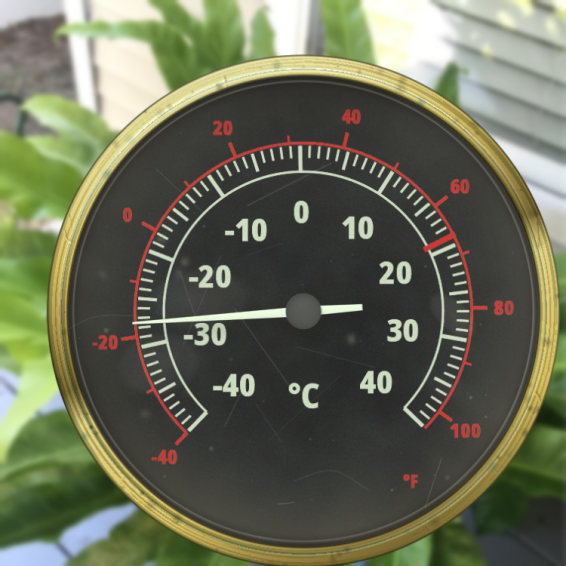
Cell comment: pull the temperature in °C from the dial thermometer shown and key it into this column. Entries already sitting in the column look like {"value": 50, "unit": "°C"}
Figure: {"value": -27.5, "unit": "°C"}
